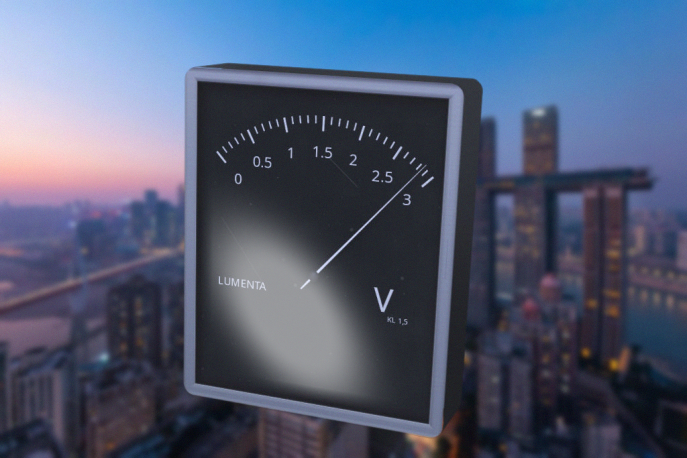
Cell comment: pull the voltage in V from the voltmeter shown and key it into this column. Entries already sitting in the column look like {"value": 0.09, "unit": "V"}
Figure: {"value": 2.85, "unit": "V"}
